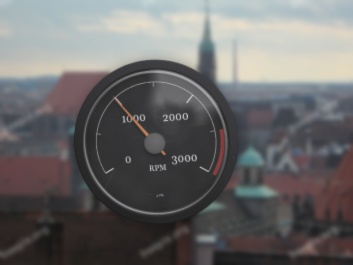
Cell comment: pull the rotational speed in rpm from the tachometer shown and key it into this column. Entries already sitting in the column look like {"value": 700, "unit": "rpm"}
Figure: {"value": 1000, "unit": "rpm"}
